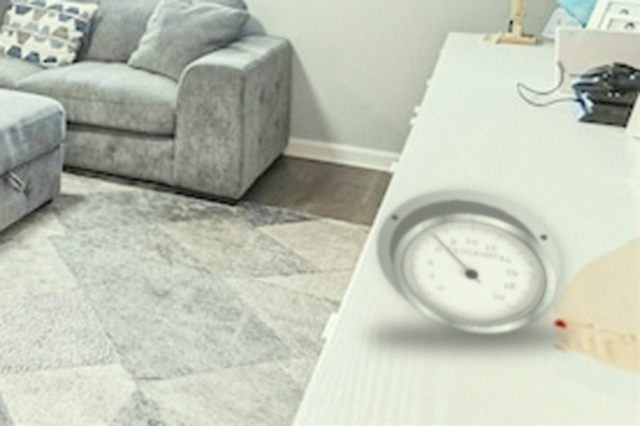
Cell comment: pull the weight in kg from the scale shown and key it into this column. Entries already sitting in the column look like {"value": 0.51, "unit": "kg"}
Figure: {"value": 7, "unit": "kg"}
